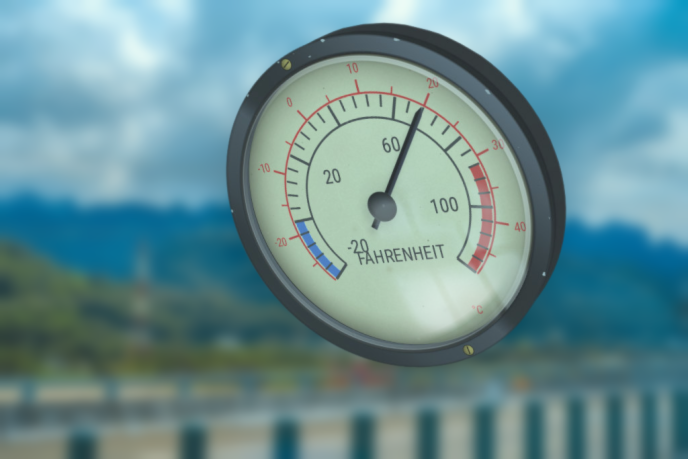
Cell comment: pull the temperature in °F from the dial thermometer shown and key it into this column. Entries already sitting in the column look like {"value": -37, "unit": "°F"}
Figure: {"value": 68, "unit": "°F"}
